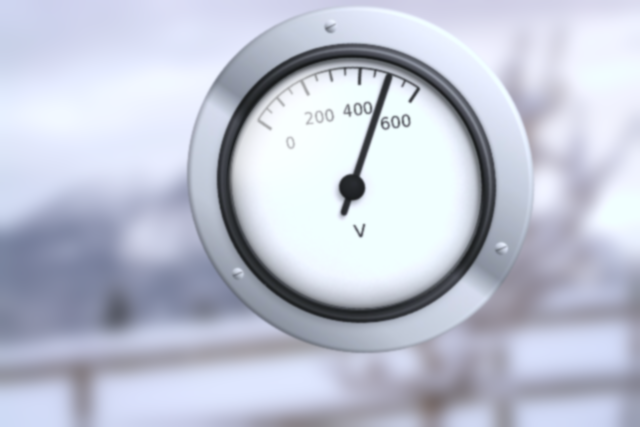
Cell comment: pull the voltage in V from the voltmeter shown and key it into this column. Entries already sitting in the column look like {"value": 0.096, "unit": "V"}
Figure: {"value": 500, "unit": "V"}
